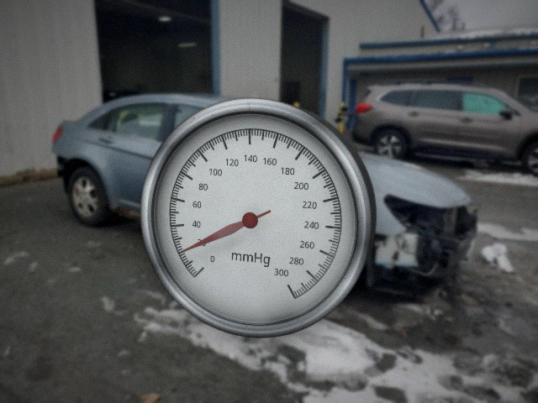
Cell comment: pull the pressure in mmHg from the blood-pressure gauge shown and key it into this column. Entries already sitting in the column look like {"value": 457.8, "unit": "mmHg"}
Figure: {"value": 20, "unit": "mmHg"}
